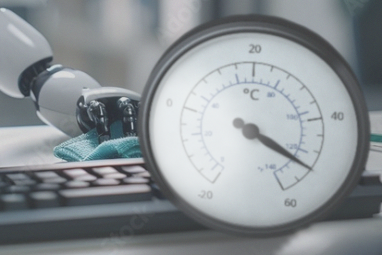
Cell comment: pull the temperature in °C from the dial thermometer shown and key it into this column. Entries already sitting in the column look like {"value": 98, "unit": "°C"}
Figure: {"value": 52, "unit": "°C"}
